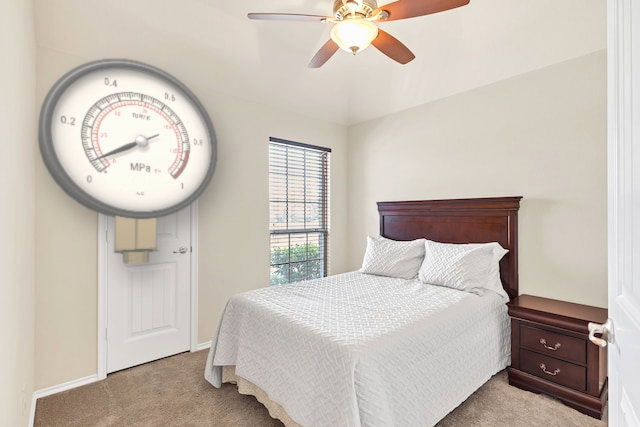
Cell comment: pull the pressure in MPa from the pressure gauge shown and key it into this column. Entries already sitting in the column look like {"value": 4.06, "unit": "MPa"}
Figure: {"value": 0.05, "unit": "MPa"}
